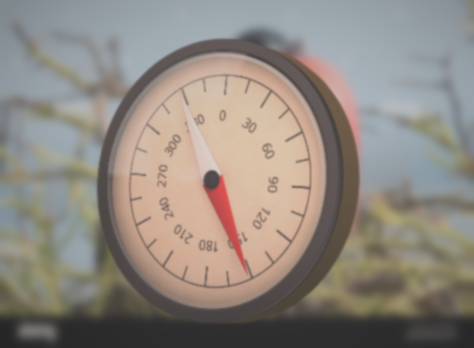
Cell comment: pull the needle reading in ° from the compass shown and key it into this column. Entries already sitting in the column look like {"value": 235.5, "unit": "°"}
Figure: {"value": 150, "unit": "°"}
